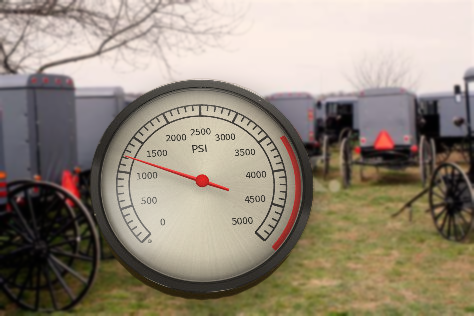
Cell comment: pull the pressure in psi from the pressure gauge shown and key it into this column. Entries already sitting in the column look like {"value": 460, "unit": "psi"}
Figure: {"value": 1200, "unit": "psi"}
